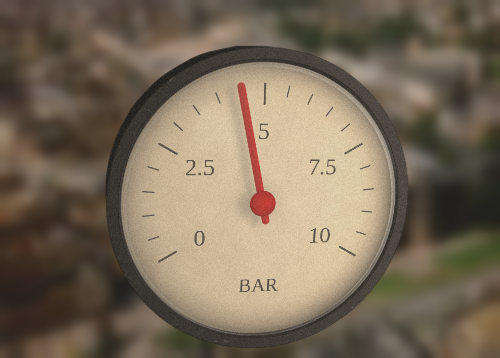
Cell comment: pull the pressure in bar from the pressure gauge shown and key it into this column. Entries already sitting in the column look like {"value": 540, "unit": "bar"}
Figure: {"value": 4.5, "unit": "bar"}
